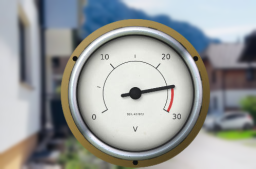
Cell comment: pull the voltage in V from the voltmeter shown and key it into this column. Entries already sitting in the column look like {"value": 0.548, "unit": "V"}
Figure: {"value": 25, "unit": "V"}
